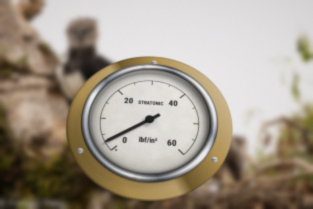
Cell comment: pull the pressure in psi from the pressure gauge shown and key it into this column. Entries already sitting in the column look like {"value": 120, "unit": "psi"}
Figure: {"value": 2.5, "unit": "psi"}
